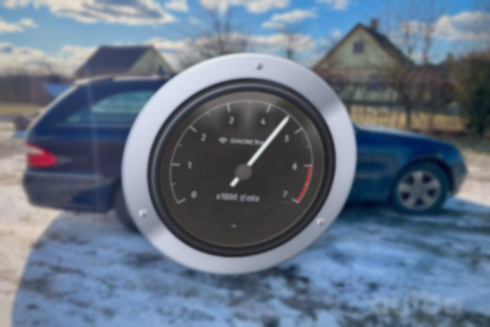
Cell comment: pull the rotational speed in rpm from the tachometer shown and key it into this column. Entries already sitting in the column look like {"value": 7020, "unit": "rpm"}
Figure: {"value": 4500, "unit": "rpm"}
